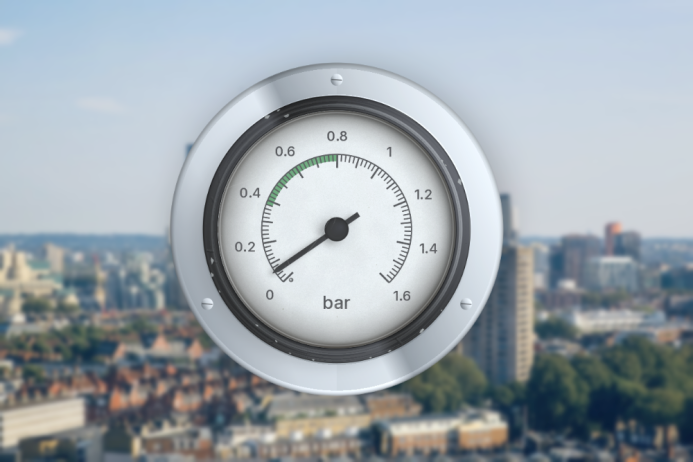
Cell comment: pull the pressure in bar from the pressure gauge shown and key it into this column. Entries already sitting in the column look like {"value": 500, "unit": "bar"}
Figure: {"value": 0.06, "unit": "bar"}
